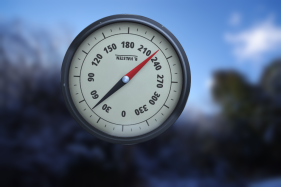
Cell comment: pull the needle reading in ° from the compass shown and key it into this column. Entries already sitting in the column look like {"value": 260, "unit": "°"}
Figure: {"value": 225, "unit": "°"}
